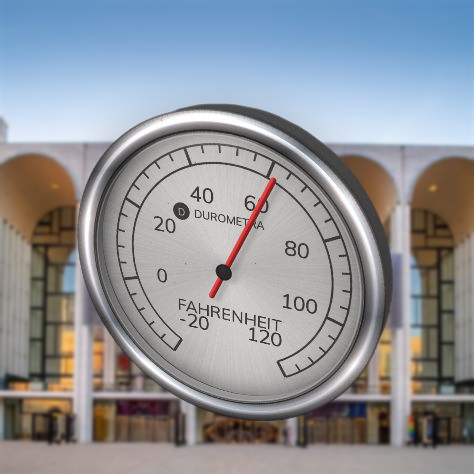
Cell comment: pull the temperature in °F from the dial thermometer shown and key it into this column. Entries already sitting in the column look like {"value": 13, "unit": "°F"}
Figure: {"value": 62, "unit": "°F"}
